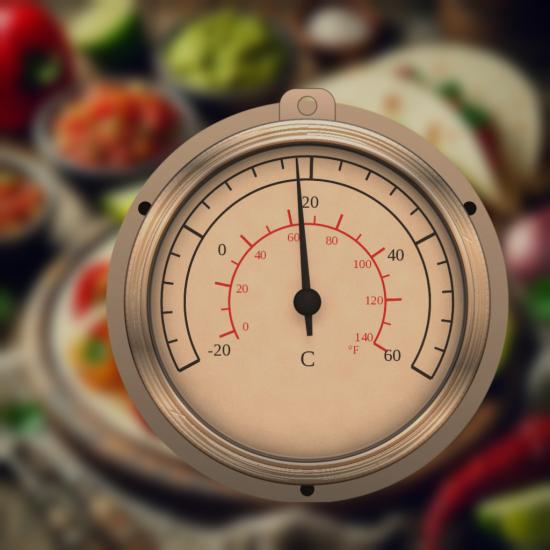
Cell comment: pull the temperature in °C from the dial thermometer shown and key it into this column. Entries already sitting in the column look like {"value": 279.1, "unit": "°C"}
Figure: {"value": 18, "unit": "°C"}
